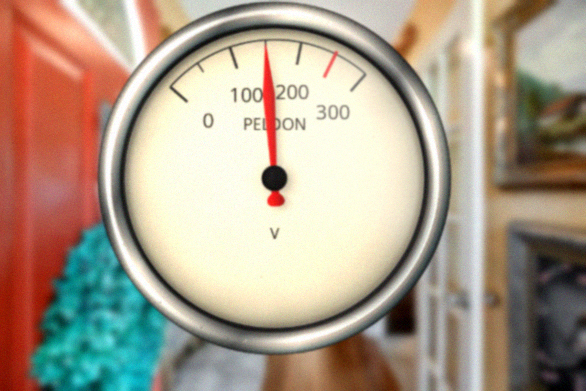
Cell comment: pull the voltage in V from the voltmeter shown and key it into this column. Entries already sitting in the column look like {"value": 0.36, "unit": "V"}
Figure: {"value": 150, "unit": "V"}
